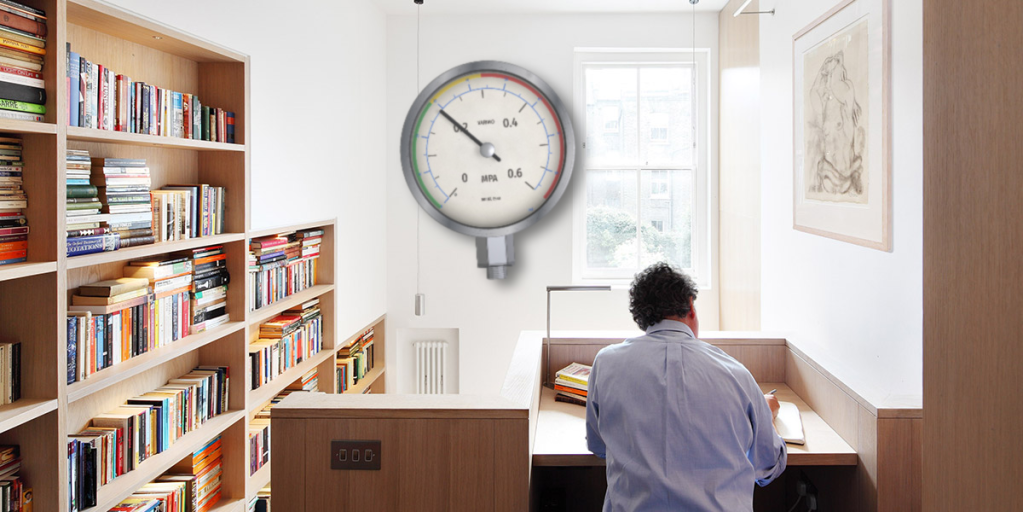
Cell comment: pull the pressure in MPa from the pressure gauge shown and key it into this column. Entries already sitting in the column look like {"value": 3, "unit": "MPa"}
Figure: {"value": 0.2, "unit": "MPa"}
